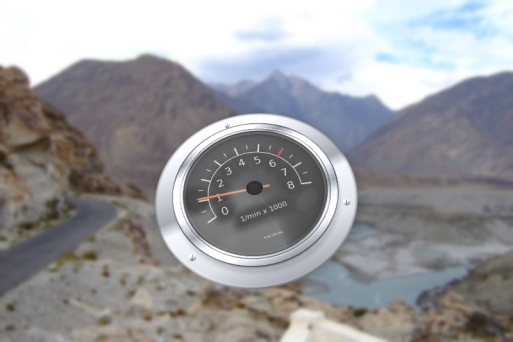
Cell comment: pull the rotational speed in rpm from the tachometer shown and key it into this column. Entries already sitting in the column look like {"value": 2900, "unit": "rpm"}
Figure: {"value": 1000, "unit": "rpm"}
